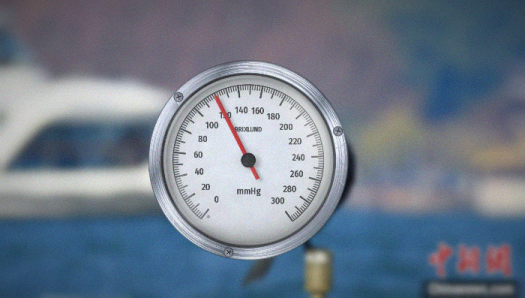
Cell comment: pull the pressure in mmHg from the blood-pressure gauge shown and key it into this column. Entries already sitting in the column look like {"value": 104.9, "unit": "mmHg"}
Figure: {"value": 120, "unit": "mmHg"}
